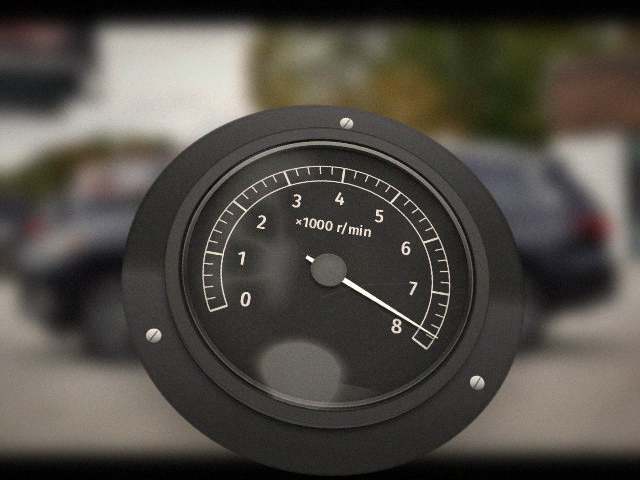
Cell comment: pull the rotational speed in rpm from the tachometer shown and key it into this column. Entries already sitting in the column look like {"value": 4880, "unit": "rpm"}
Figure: {"value": 7800, "unit": "rpm"}
